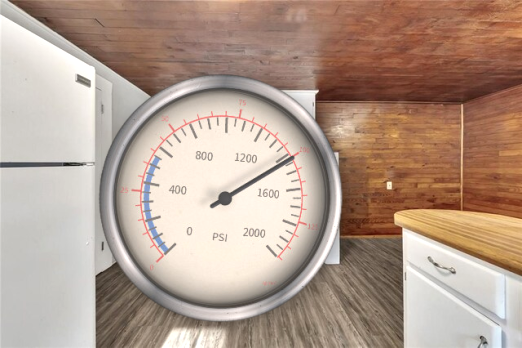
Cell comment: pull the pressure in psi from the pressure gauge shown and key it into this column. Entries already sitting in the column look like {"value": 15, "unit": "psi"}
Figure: {"value": 1425, "unit": "psi"}
